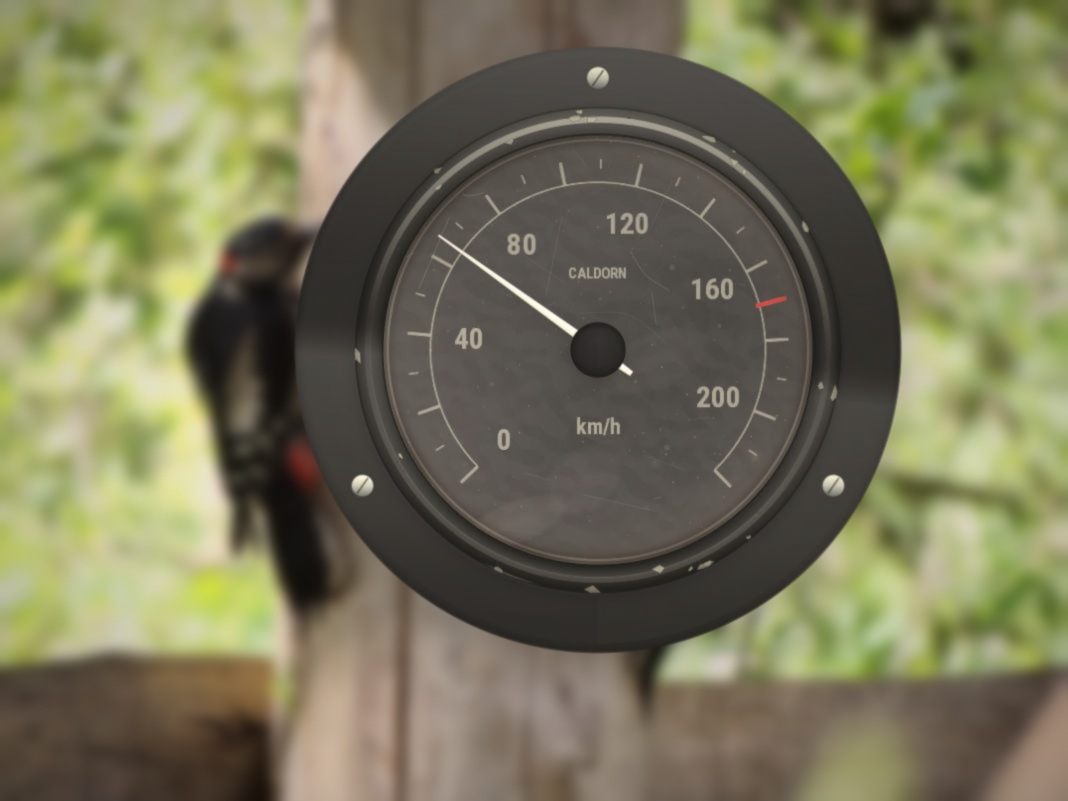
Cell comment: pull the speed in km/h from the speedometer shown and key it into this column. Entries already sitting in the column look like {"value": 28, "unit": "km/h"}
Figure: {"value": 65, "unit": "km/h"}
